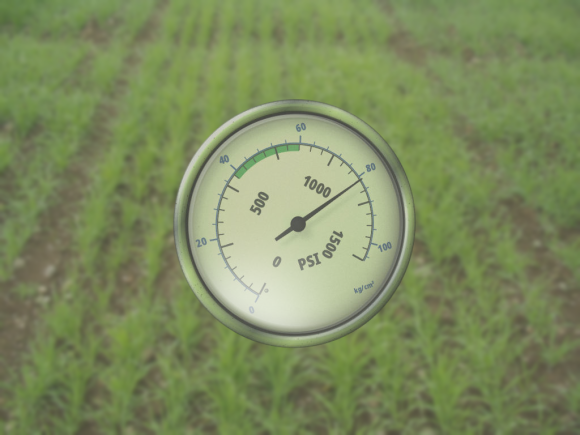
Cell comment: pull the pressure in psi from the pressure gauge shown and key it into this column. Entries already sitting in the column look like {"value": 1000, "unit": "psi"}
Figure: {"value": 1150, "unit": "psi"}
